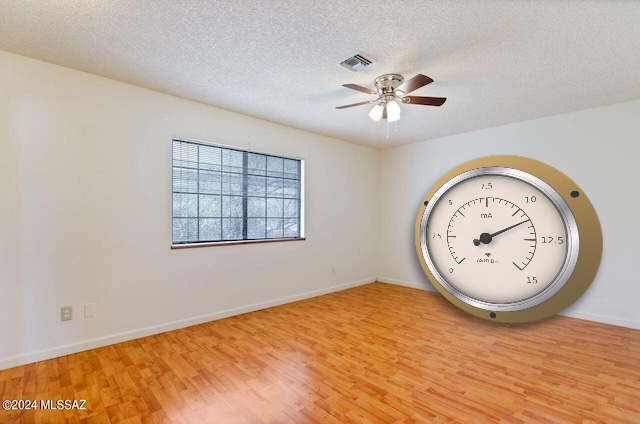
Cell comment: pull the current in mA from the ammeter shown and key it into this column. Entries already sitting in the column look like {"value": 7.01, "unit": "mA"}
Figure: {"value": 11, "unit": "mA"}
